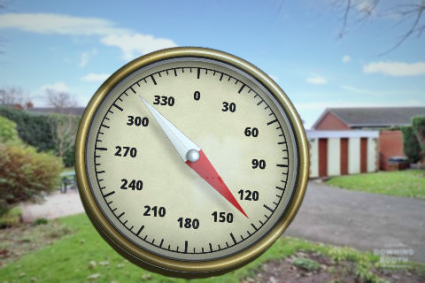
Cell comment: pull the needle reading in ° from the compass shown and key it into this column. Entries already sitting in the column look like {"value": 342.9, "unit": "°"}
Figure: {"value": 135, "unit": "°"}
